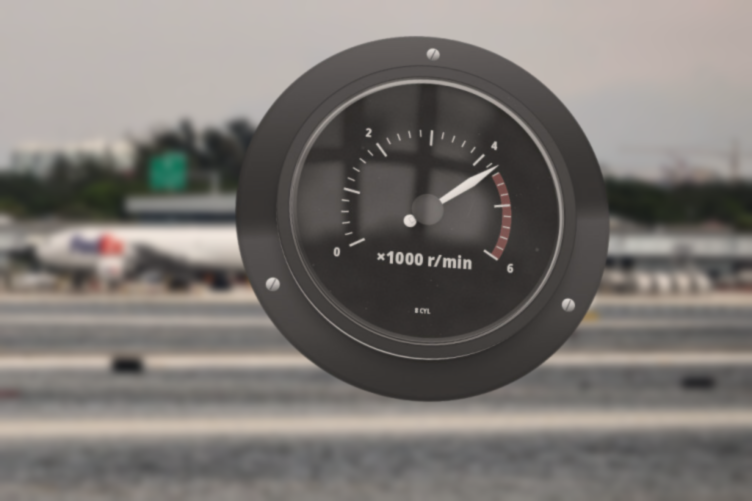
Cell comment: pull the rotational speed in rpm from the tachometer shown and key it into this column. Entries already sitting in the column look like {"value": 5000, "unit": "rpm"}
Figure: {"value": 4300, "unit": "rpm"}
